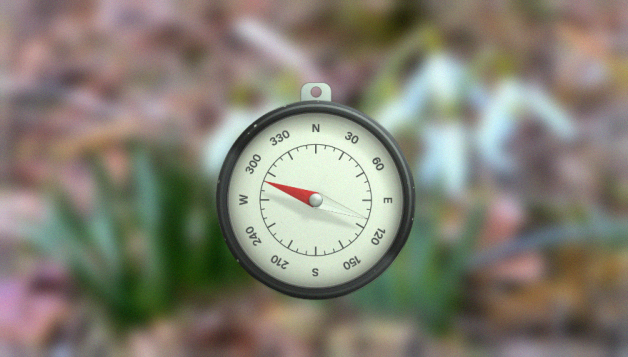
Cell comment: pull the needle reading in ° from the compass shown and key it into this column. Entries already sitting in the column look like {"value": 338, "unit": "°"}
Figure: {"value": 290, "unit": "°"}
